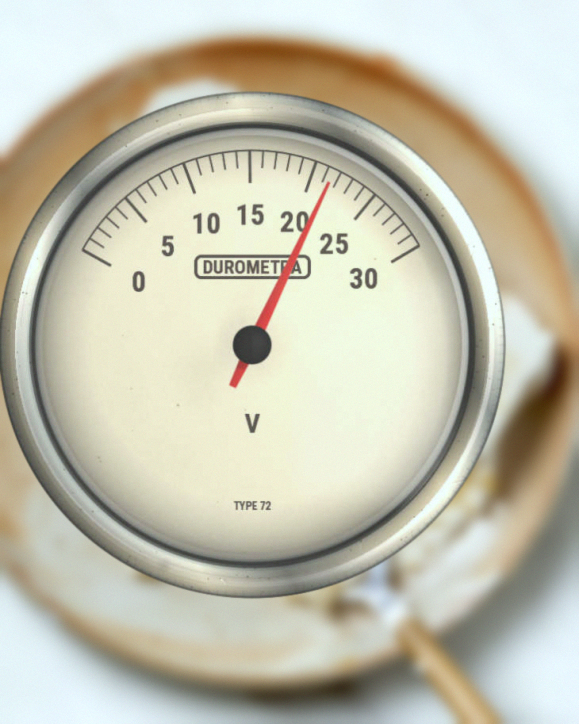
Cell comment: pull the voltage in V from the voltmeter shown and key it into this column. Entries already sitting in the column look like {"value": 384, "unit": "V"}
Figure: {"value": 21.5, "unit": "V"}
